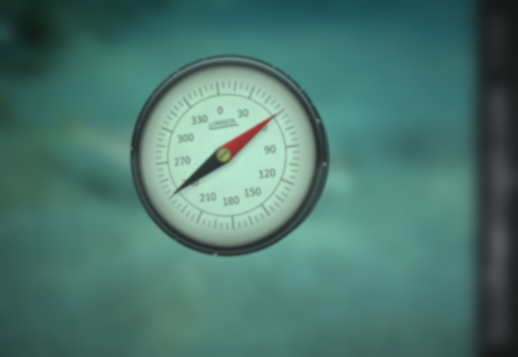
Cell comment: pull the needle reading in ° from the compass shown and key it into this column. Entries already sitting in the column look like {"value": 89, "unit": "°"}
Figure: {"value": 60, "unit": "°"}
